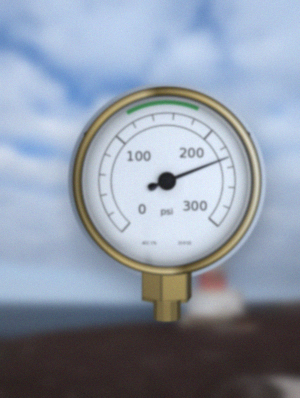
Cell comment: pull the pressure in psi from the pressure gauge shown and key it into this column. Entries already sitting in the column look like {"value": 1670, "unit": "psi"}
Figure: {"value": 230, "unit": "psi"}
